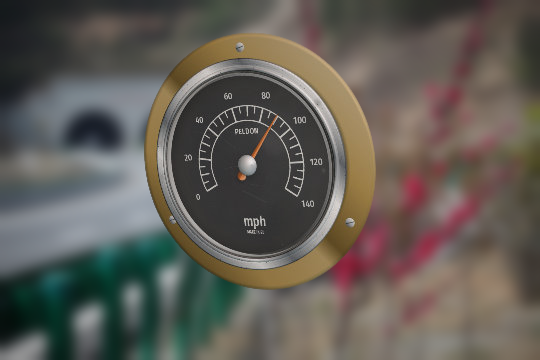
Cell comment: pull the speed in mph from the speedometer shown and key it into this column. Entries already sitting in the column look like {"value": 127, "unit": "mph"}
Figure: {"value": 90, "unit": "mph"}
